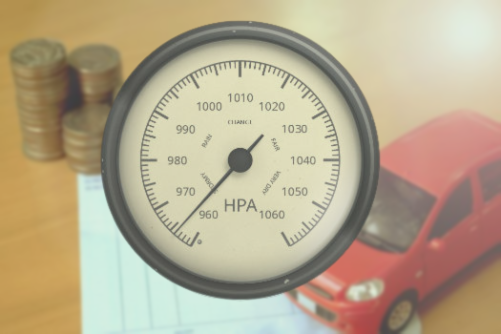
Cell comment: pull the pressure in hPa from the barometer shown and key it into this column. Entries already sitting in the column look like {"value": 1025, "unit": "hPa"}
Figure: {"value": 964, "unit": "hPa"}
